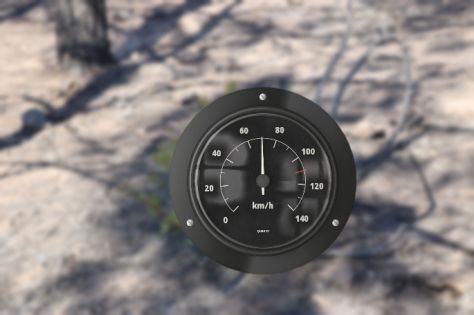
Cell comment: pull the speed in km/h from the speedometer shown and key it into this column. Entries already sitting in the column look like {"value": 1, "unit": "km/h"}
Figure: {"value": 70, "unit": "km/h"}
